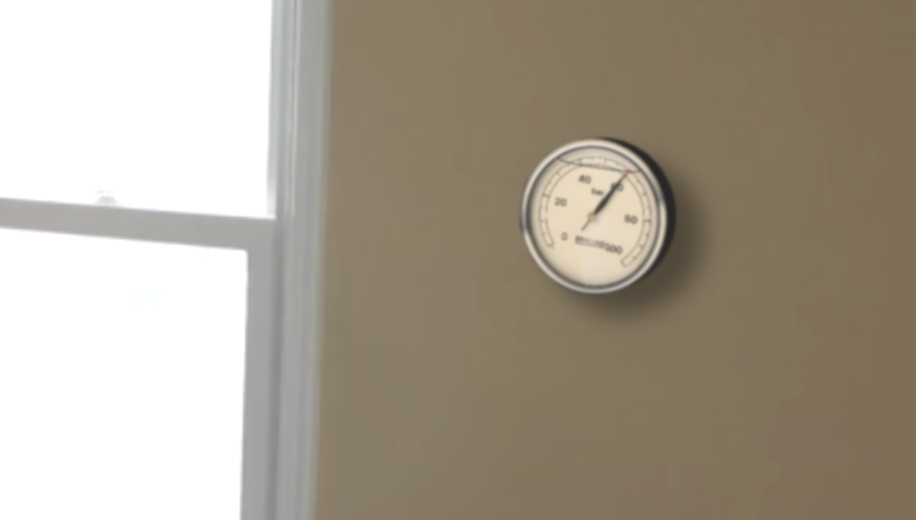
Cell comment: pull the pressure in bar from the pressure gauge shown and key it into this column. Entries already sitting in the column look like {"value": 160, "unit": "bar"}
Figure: {"value": 60, "unit": "bar"}
